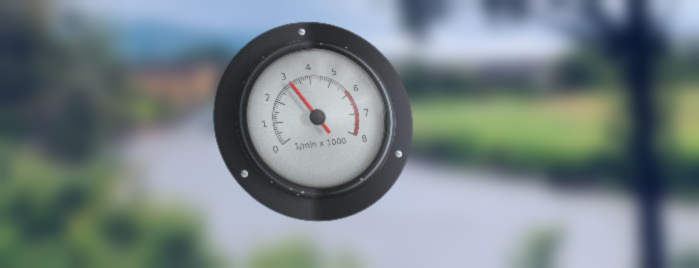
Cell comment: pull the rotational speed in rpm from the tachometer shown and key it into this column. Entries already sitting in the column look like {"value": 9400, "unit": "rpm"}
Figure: {"value": 3000, "unit": "rpm"}
